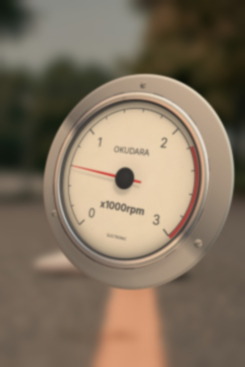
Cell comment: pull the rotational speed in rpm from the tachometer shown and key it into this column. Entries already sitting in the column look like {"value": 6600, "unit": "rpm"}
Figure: {"value": 600, "unit": "rpm"}
